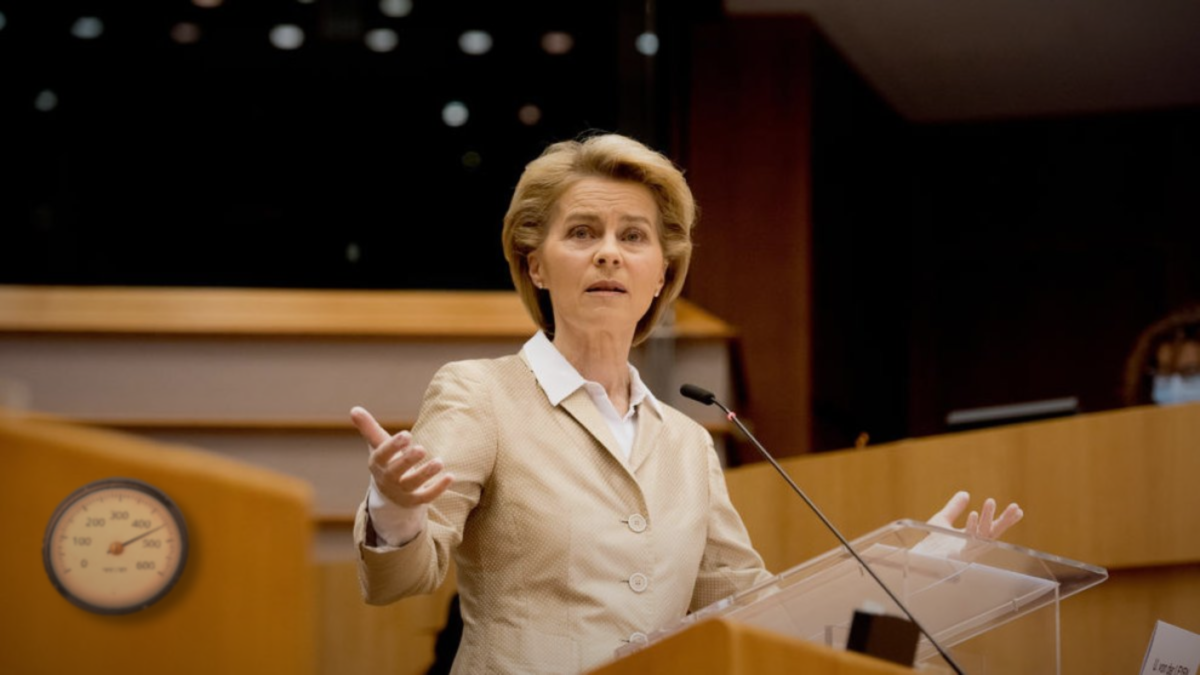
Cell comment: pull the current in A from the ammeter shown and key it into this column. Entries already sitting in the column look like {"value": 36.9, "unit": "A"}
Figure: {"value": 450, "unit": "A"}
